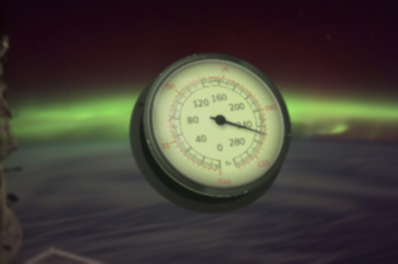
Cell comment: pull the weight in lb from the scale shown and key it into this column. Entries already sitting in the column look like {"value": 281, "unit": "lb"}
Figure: {"value": 250, "unit": "lb"}
